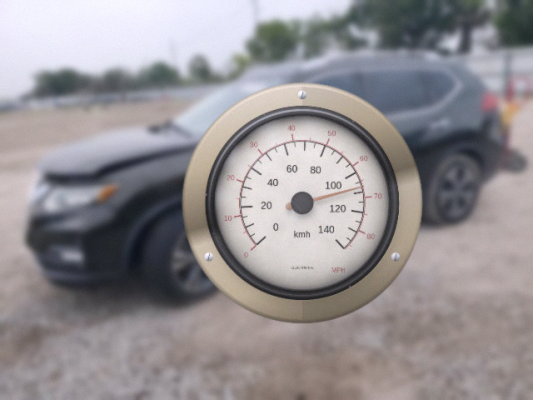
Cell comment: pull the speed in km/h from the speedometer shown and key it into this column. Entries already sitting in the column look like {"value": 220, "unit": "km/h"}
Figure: {"value": 107.5, "unit": "km/h"}
